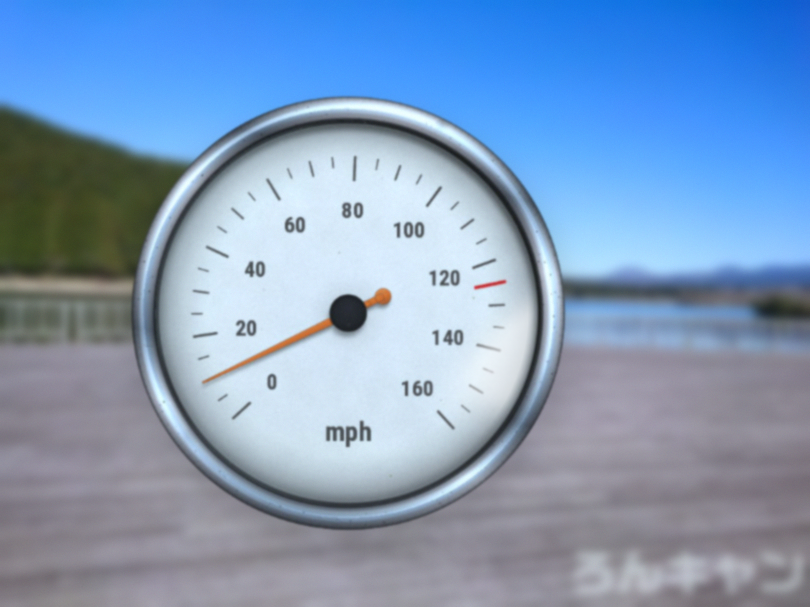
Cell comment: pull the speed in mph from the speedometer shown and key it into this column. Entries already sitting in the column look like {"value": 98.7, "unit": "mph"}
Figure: {"value": 10, "unit": "mph"}
